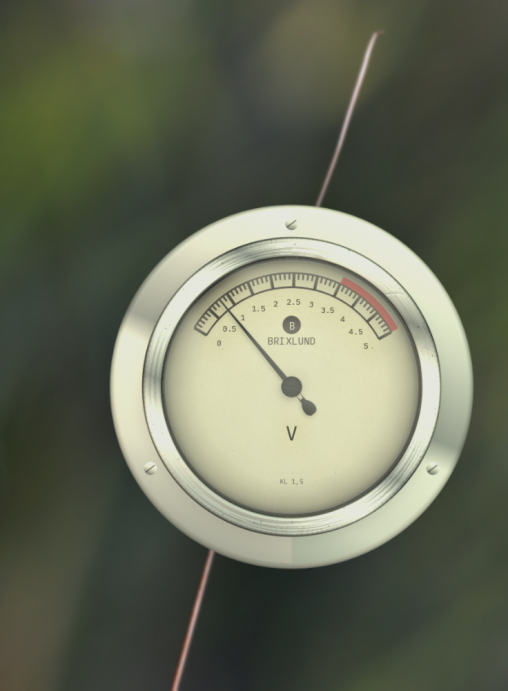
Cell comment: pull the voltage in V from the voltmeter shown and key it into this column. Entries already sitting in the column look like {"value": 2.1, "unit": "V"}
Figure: {"value": 0.8, "unit": "V"}
